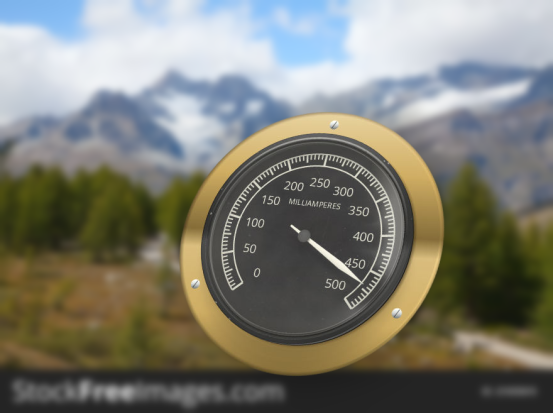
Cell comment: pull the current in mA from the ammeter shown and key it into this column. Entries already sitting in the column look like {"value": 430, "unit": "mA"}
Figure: {"value": 470, "unit": "mA"}
